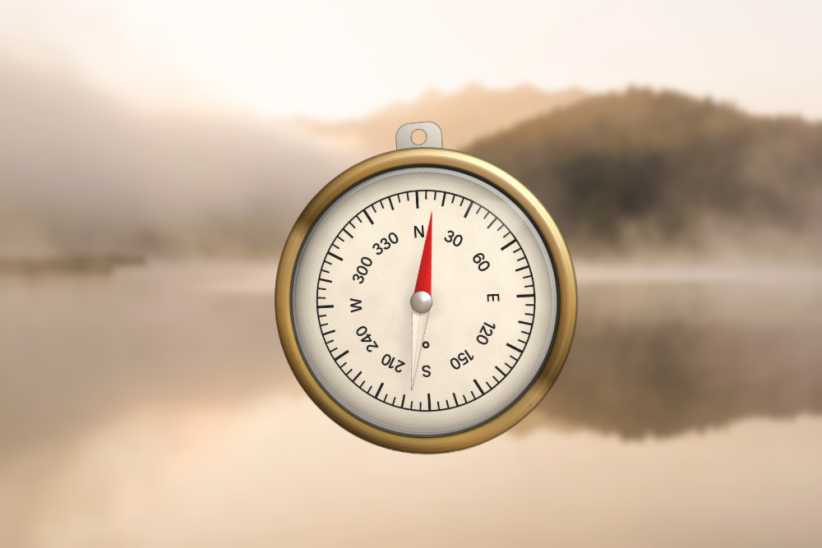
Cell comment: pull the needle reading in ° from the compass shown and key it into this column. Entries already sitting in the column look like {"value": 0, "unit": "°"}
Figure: {"value": 10, "unit": "°"}
